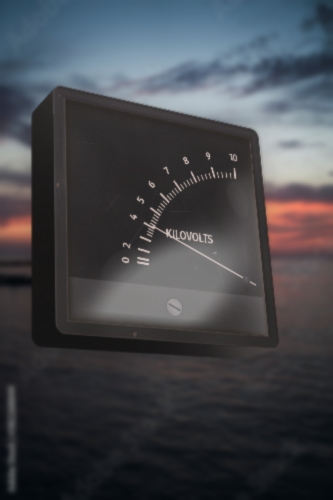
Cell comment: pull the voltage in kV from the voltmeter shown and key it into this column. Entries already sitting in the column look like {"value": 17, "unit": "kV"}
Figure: {"value": 4, "unit": "kV"}
